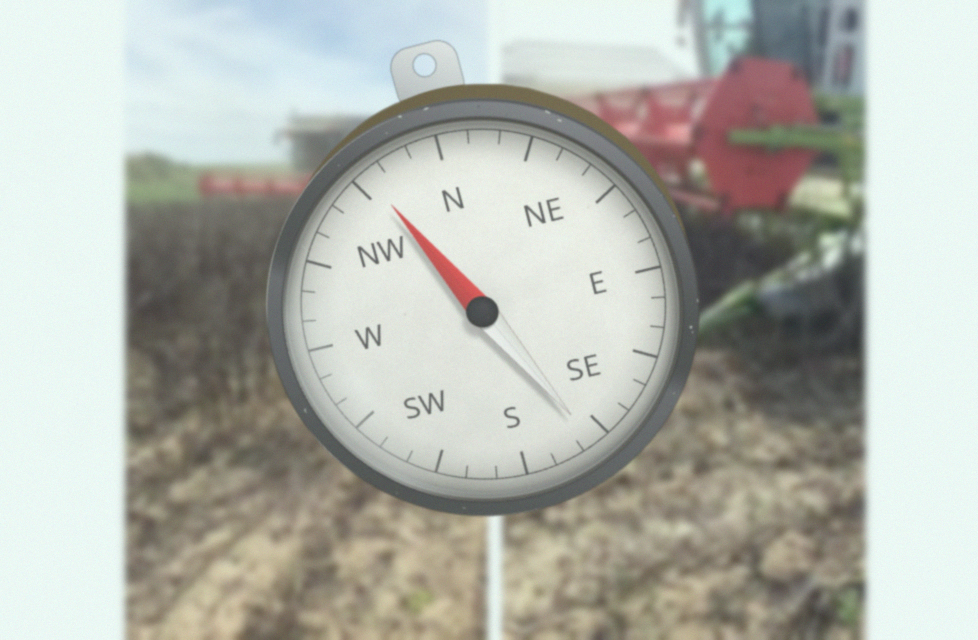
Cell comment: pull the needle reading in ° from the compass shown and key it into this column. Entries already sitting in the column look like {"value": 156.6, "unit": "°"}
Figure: {"value": 335, "unit": "°"}
